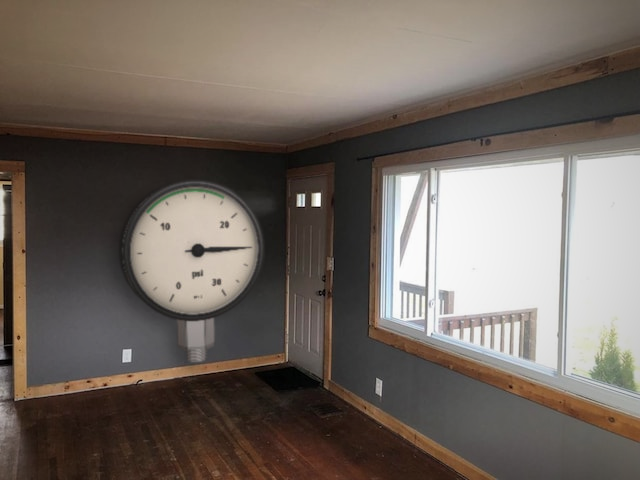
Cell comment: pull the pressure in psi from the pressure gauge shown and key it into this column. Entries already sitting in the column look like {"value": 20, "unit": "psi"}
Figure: {"value": 24, "unit": "psi"}
